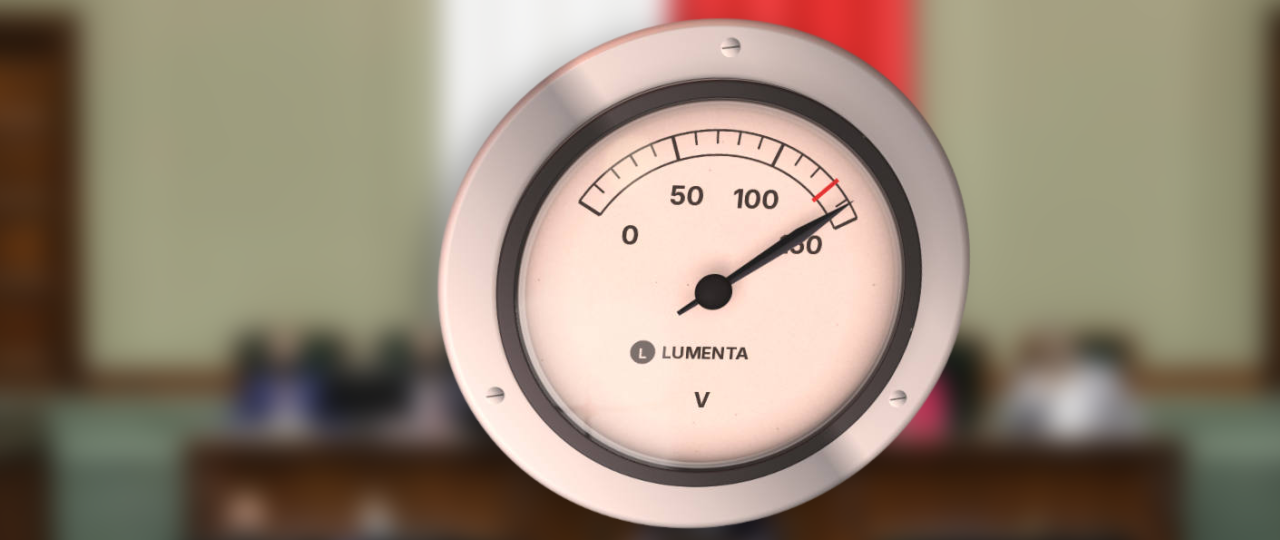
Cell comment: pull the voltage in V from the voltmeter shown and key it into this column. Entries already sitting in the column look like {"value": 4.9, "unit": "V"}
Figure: {"value": 140, "unit": "V"}
